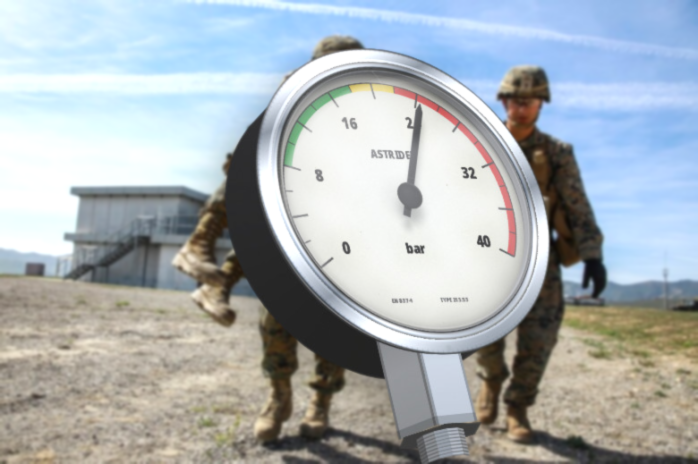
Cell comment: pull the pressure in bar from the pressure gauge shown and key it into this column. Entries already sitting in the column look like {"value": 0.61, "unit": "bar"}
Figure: {"value": 24, "unit": "bar"}
